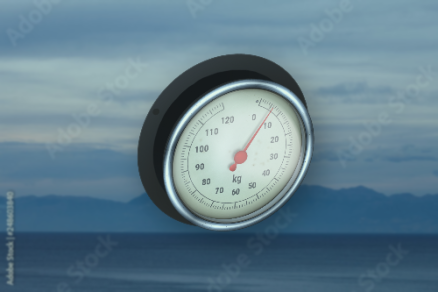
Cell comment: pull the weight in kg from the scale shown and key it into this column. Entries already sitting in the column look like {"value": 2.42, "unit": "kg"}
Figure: {"value": 5, "unit": "kg"}
